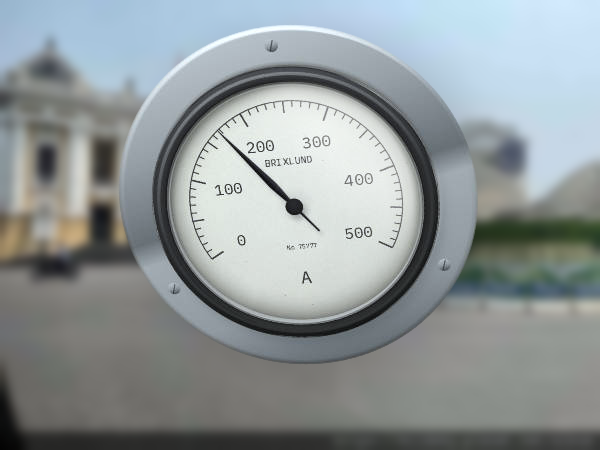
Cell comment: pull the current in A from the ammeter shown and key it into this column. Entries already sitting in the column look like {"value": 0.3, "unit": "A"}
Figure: {"value": 170, "unit": "A"}
